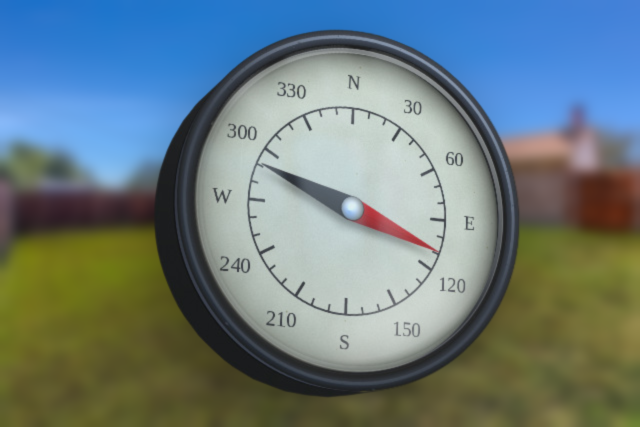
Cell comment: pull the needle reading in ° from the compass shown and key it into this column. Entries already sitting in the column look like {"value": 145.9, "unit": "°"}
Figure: {"value": 110, "unit": "°"}
